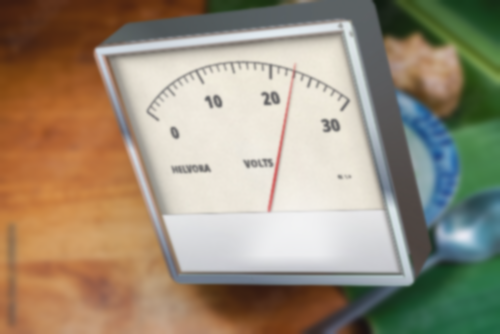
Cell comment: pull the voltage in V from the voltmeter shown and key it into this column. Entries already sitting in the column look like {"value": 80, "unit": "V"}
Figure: {"value": 23, "unit": "V"}
